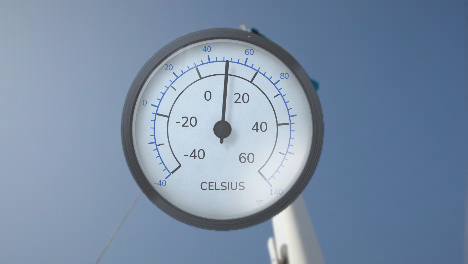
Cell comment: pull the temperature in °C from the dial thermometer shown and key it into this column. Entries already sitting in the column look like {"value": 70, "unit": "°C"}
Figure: {"value": 10, "unit": "°C"}
